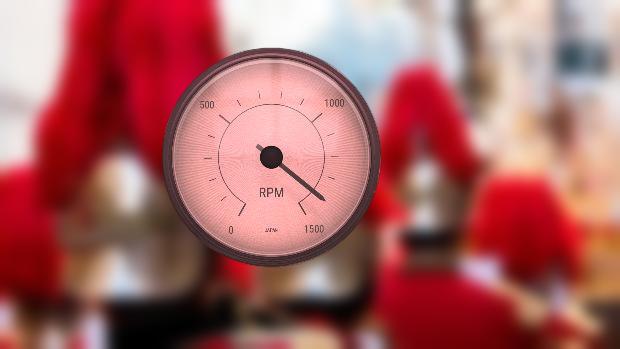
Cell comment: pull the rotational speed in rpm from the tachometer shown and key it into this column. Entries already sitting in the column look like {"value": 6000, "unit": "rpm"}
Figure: {"value": 1400, "unit": "rpm"}
